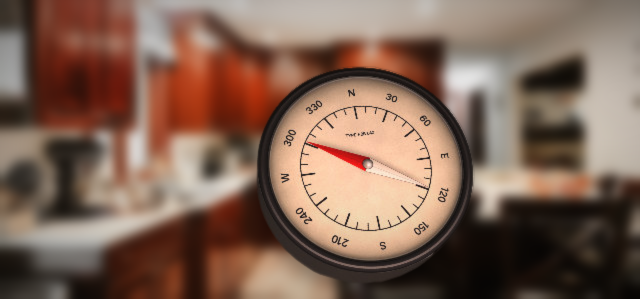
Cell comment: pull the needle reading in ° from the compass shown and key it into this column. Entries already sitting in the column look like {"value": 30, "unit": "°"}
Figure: {"value": 300, "unit": "°"}
